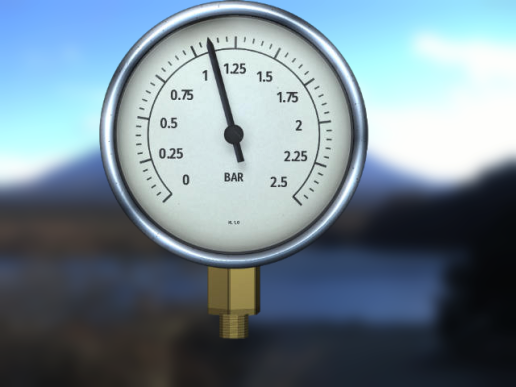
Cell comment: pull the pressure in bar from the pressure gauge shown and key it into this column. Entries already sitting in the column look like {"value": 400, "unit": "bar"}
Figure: {"value": 1.1, "unit": "bar"}
